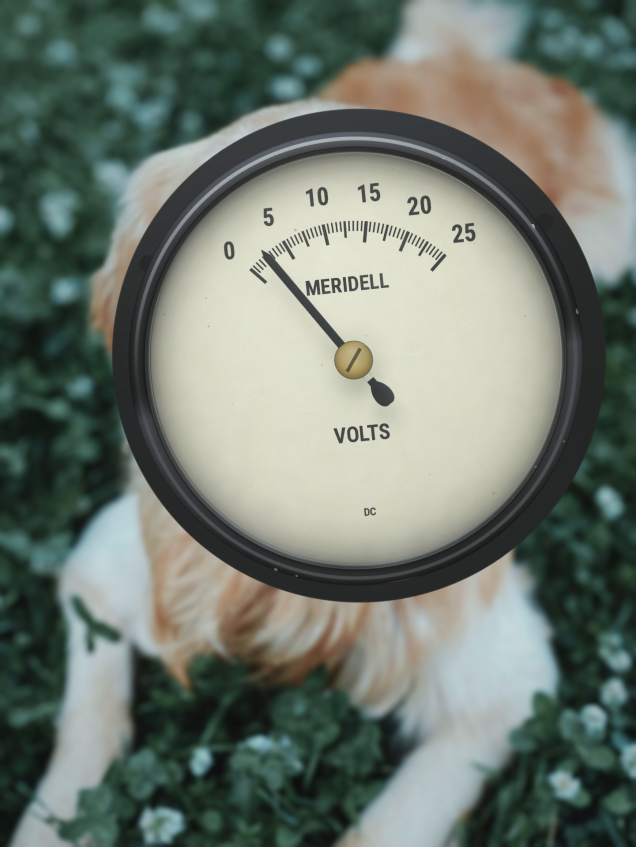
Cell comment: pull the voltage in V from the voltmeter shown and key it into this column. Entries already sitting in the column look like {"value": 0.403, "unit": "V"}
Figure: {"value": 2.5, "unit": "V"}
